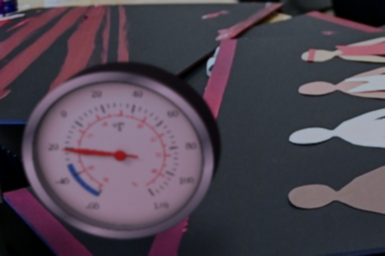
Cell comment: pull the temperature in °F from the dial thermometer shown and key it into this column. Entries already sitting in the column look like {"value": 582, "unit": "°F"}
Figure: {"value": -20, "unit": "°F"}
